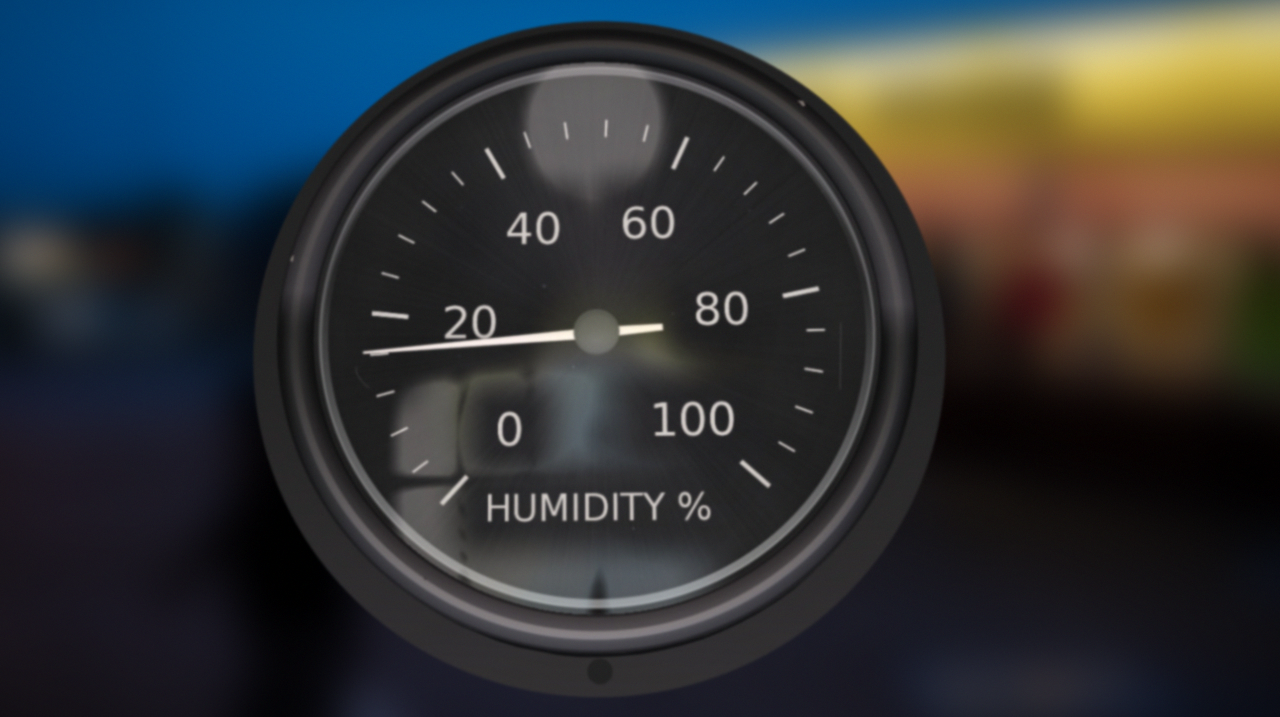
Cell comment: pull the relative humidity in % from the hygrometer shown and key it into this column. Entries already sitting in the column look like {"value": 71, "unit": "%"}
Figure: {"value": 16, "unit": "%"}
